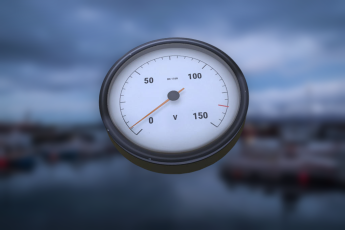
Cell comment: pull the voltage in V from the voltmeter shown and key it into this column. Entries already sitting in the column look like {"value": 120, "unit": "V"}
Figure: {"value": 5, "unit": "V"}
